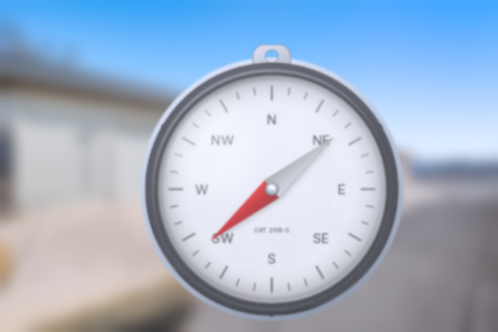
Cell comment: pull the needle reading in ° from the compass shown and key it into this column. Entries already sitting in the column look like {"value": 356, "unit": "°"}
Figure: {"value": 230, "unit": "°"}
